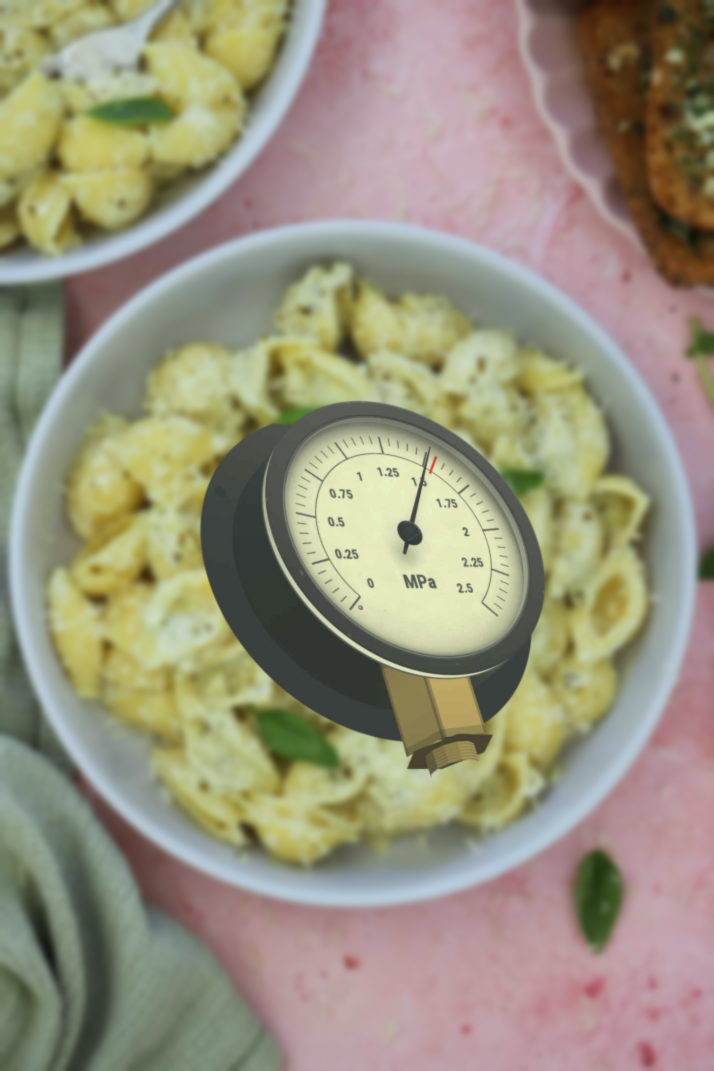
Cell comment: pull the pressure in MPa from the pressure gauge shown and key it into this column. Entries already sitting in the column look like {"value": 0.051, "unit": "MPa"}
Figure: {"value": 1.5, "unit": "MPa"}
